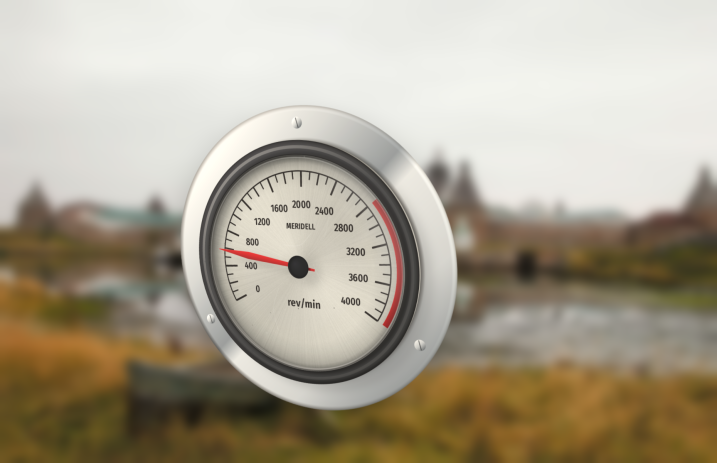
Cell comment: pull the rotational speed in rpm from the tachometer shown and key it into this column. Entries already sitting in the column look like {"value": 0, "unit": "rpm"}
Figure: {"value": 600, "unit": "rpm"}
